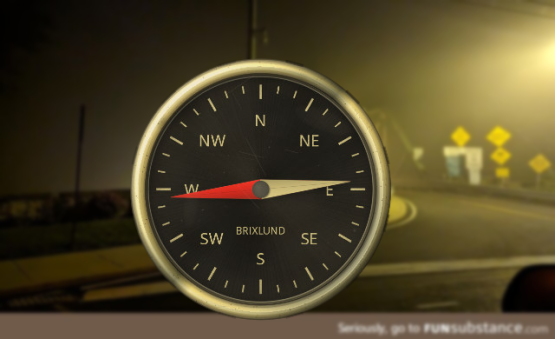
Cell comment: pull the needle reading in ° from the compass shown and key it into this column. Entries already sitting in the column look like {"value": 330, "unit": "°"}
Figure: {"value": 265, "unit": "°"}
